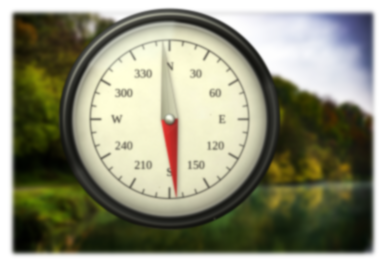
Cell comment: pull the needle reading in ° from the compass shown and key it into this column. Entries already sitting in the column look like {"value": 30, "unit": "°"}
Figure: {"value": 175, "unit": "°"}
